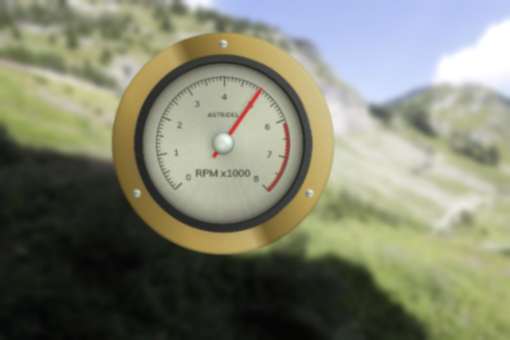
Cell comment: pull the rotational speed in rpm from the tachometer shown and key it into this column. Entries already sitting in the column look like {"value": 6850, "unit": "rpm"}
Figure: {"value": 5000, "unit": "rpm"}
